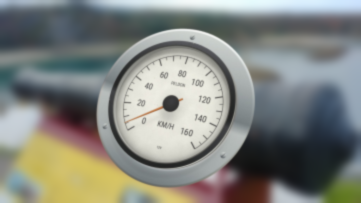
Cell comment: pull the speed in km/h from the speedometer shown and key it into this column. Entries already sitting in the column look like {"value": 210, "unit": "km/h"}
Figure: {"value": 5, "unit": "km/h"}
